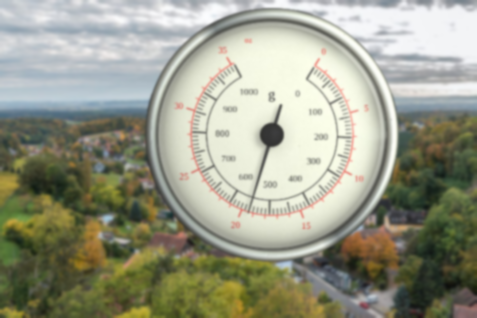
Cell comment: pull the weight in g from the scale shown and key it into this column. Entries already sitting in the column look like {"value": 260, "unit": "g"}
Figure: {"value": 550, "unit": "g"}
